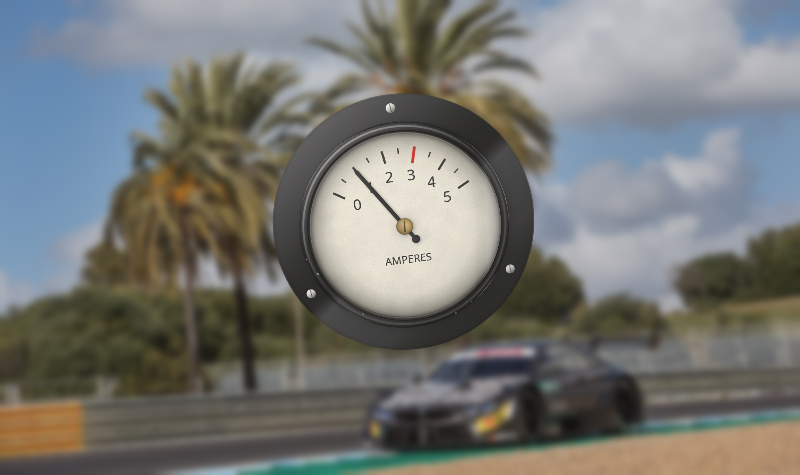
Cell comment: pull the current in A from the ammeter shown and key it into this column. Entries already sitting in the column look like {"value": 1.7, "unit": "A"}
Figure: {"value": 1, "unit": "A"}
